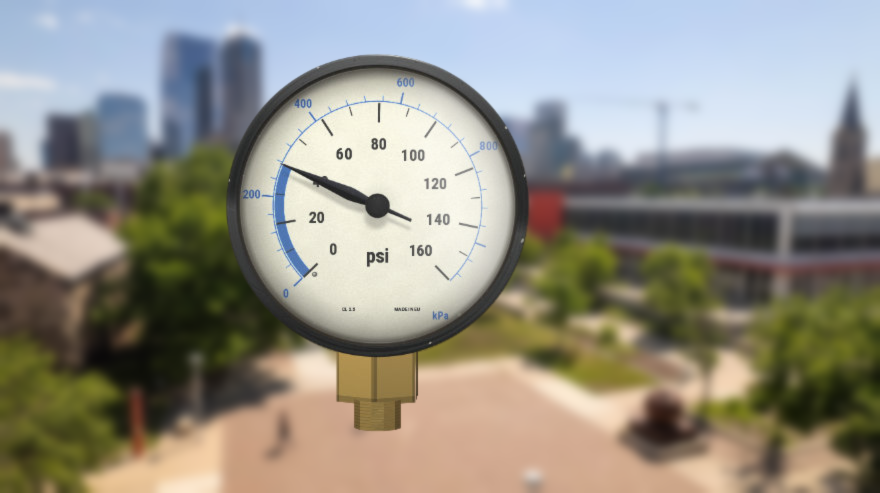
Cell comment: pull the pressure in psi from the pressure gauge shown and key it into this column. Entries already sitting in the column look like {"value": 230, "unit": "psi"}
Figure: {"value": 40, "unit": "psi"}
